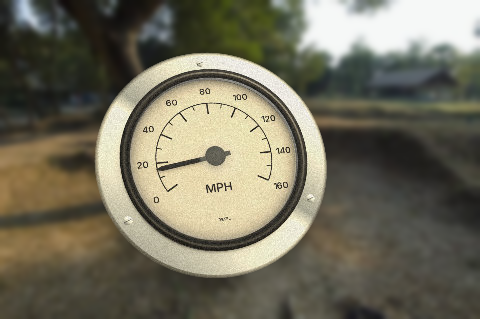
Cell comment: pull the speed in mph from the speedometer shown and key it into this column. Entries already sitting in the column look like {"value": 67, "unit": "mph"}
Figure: {"value": 15, "unit": "mph"}
